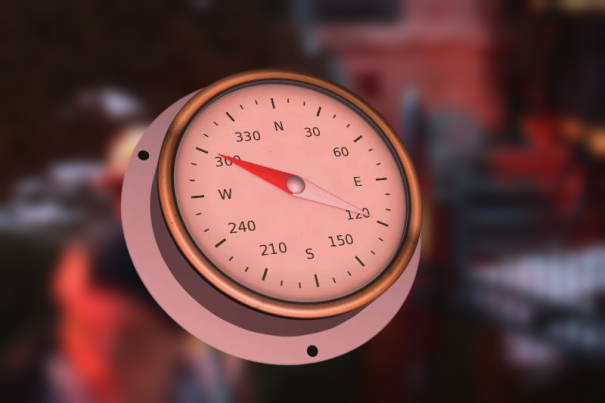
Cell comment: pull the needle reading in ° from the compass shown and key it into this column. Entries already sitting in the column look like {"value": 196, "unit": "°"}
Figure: {"value": 300, "unit": "°"}
